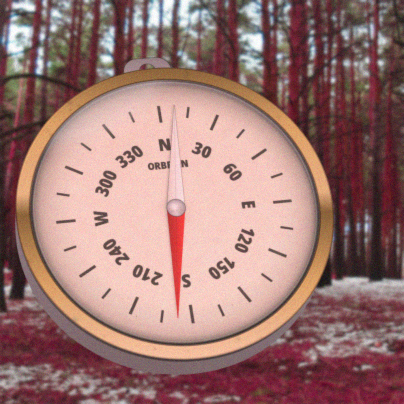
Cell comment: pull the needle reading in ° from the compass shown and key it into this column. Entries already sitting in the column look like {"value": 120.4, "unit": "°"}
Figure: {"value": 187.5, "unit": "°"}
